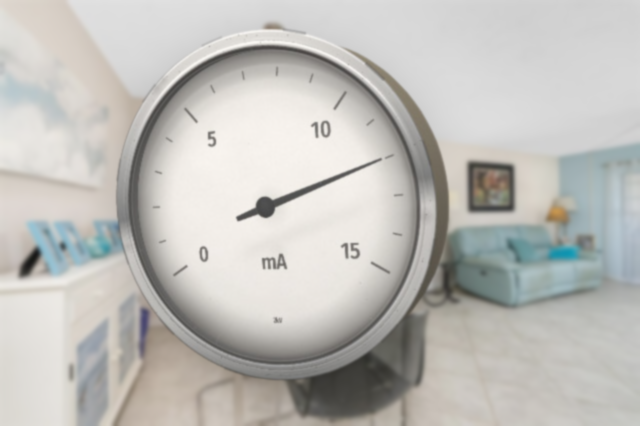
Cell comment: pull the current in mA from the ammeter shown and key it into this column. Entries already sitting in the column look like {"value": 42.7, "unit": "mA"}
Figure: {"value": 12, "unit": "mA"}
